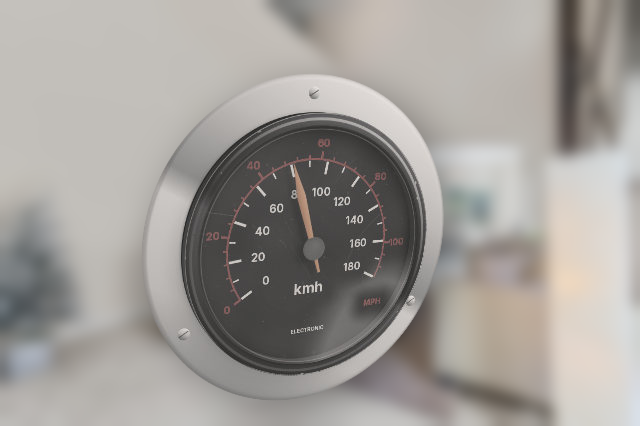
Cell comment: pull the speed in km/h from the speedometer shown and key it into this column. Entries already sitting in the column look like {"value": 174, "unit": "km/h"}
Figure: {"value": 80, "unit": "km/h"}
